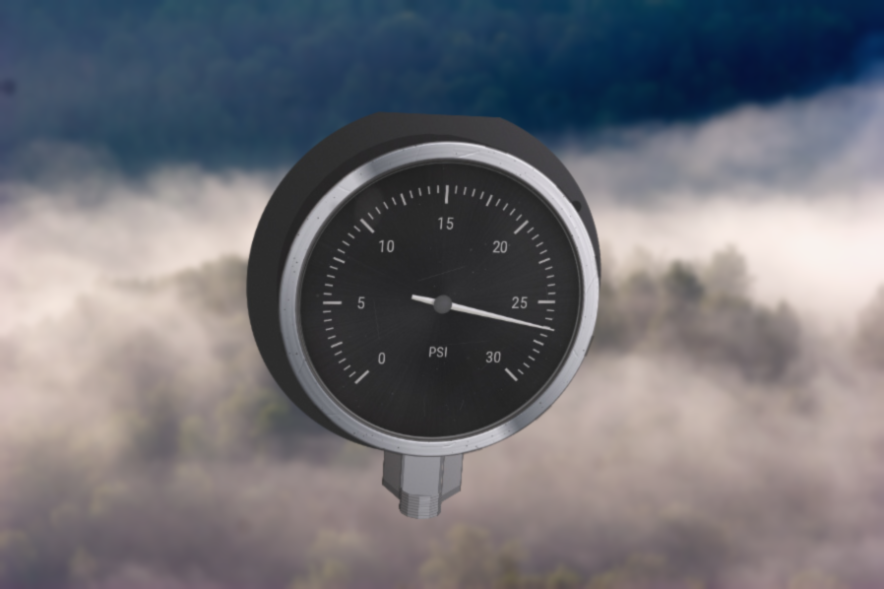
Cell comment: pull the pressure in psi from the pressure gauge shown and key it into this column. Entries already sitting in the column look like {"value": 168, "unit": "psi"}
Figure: {"value": 26.5, "unit": "psi"}
